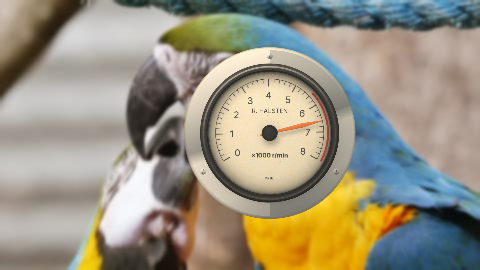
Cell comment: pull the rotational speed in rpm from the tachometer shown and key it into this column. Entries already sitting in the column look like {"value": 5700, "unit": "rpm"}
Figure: {"value": 6600, "unit": "rpm"}
